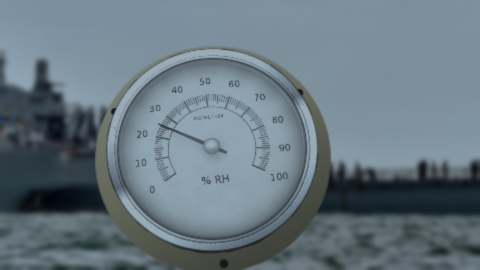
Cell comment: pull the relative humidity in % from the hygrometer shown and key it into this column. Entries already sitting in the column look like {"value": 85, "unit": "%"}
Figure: {"value": 25, "unit": "%"}
